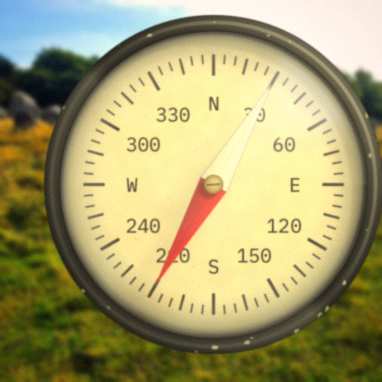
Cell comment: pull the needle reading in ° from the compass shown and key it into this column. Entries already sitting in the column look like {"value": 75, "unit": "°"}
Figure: {"value": 210, "unit": "°"}
